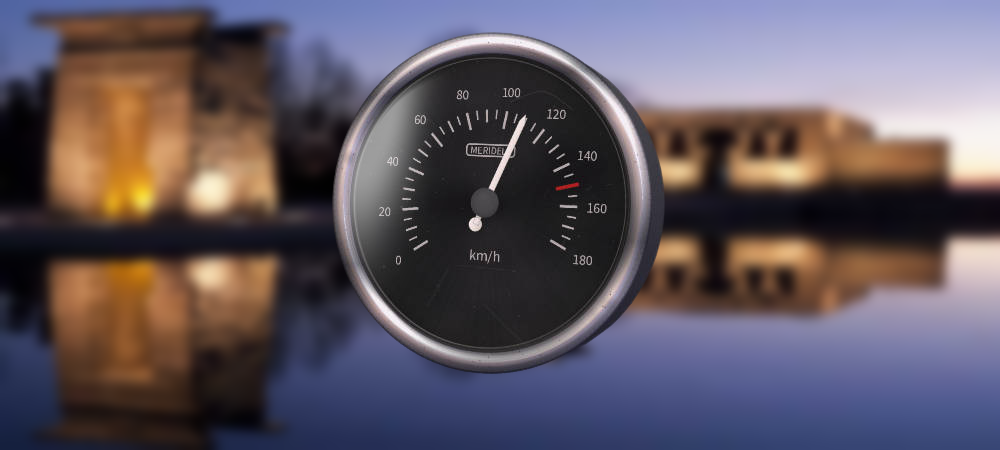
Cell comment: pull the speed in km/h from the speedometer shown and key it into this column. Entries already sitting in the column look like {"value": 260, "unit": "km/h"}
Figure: {"value": 110, "unit": "km/h"}
